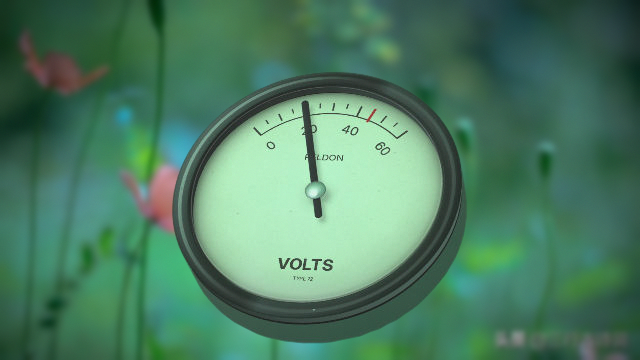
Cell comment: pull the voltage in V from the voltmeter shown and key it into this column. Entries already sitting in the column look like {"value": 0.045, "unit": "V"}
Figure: {"value": 20, "unit": "V"}
